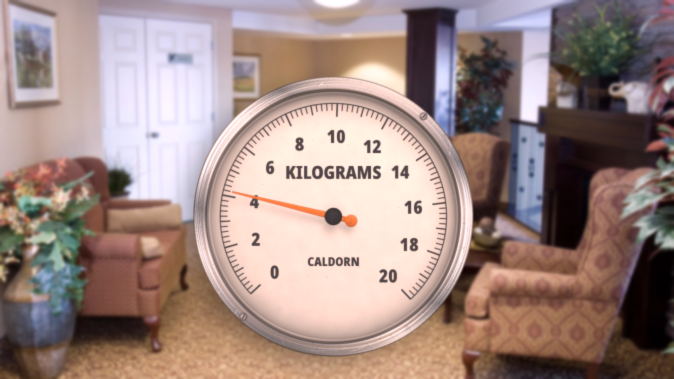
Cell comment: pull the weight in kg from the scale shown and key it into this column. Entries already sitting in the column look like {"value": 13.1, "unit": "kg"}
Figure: {"value": 4.2, "unit": "kg"}
